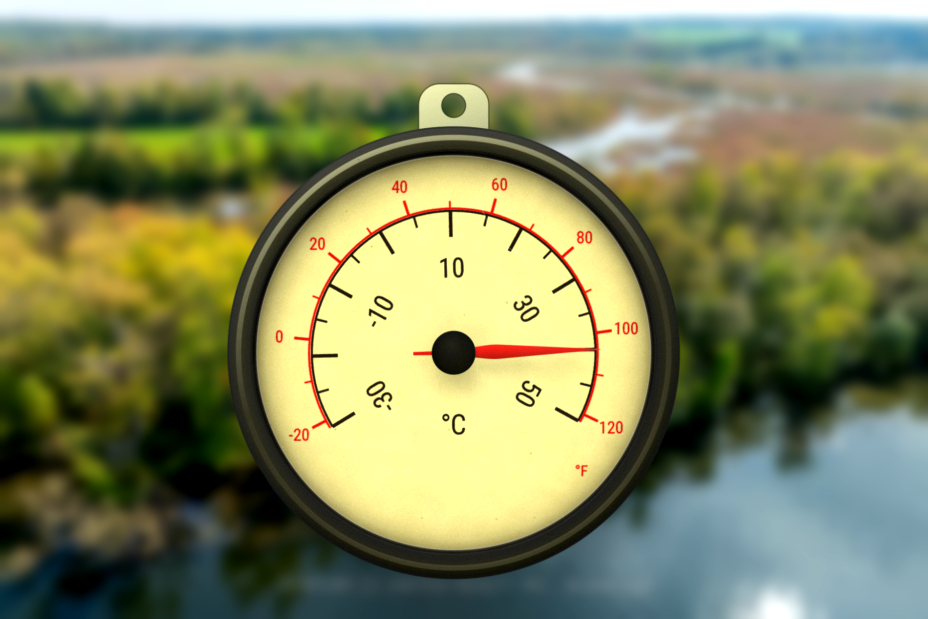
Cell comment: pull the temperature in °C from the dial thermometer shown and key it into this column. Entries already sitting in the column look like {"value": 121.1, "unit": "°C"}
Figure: {"value": 40, "unit": "°C"}
